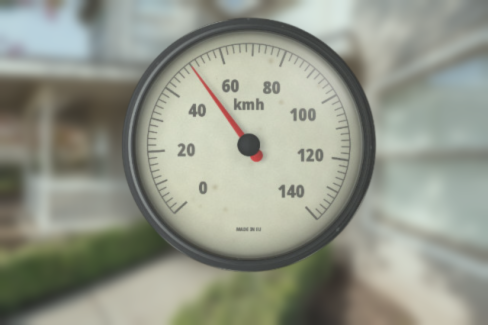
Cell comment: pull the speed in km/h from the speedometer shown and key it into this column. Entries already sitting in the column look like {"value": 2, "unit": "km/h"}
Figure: {"value": 50, "unit": "km/h"}
